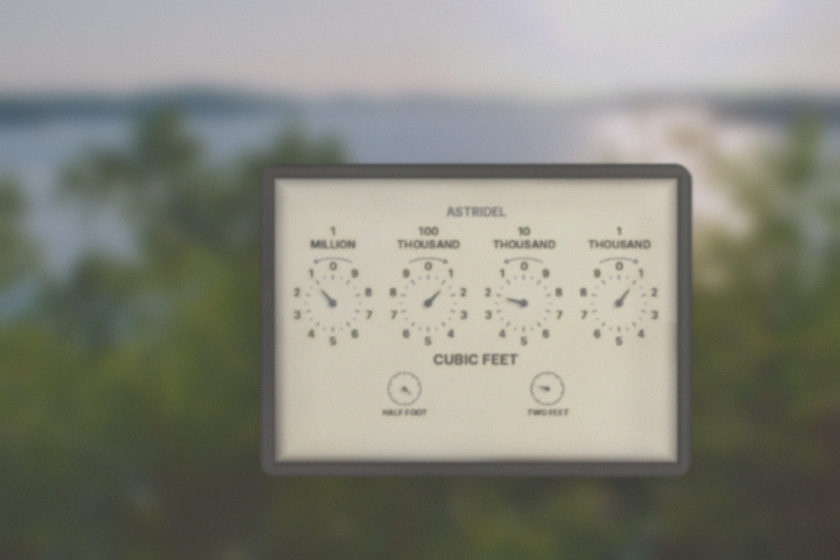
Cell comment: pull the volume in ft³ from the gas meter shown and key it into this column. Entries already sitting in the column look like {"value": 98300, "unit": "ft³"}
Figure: {"value": 112100, "unit": "ft³"}
